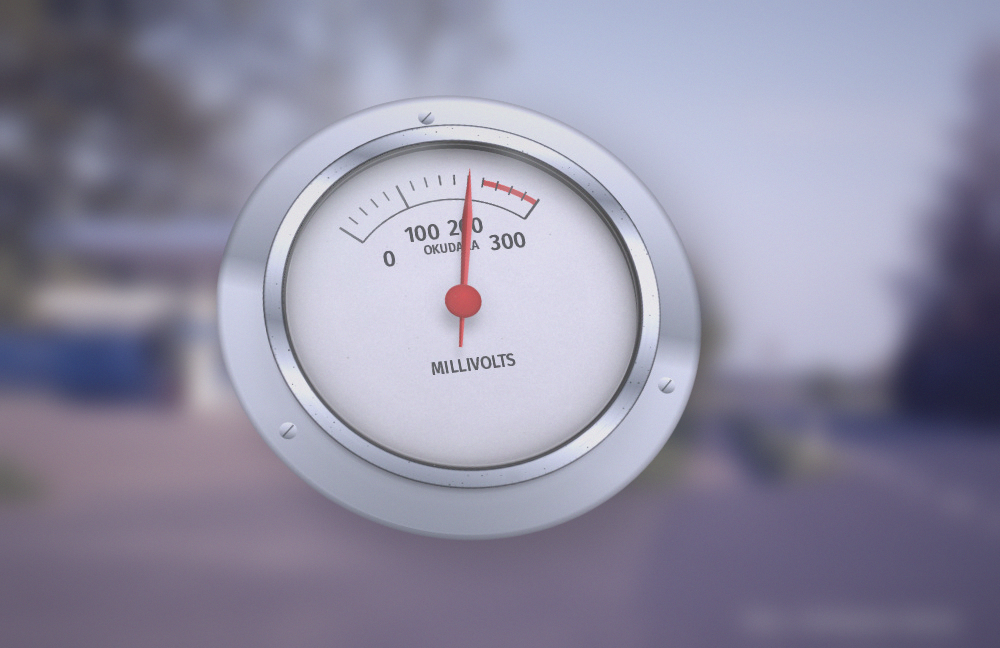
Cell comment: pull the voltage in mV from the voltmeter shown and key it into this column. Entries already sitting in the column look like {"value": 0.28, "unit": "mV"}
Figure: {"value": 200, "unit": "mV"}
